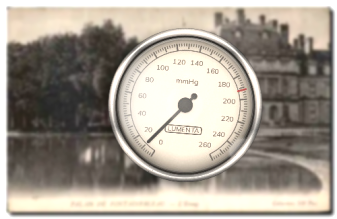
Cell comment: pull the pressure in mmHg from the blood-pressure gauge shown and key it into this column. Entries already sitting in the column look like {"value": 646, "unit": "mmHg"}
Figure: {"value": 10, "unit": "mmHg"}
